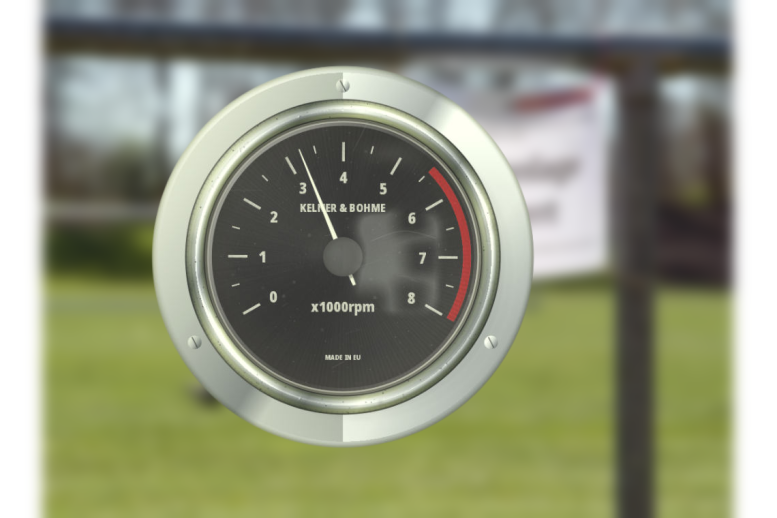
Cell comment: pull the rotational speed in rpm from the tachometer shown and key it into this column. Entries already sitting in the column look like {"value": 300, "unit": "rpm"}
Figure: {"value": 3250, "unit": "rpm"}
